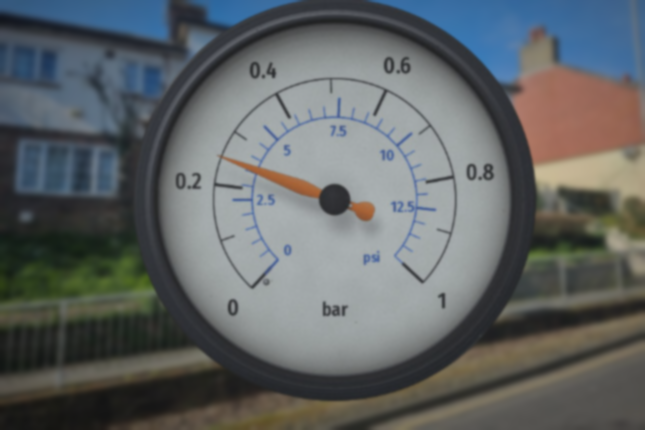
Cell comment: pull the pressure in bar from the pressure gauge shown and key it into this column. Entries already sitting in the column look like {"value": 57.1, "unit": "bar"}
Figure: {"value": 0.25, "unit": "bar"}
